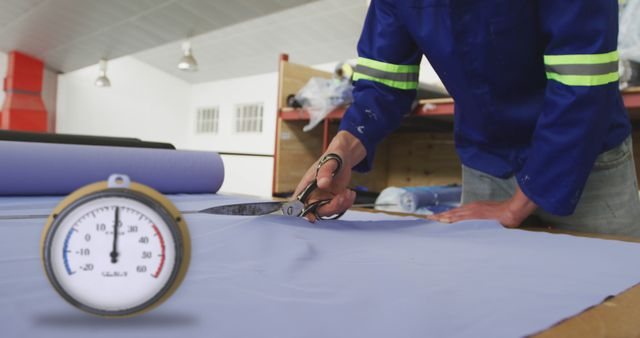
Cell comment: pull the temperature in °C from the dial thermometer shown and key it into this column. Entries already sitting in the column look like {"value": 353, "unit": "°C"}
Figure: {"value": 20, "unit": "°C"}
